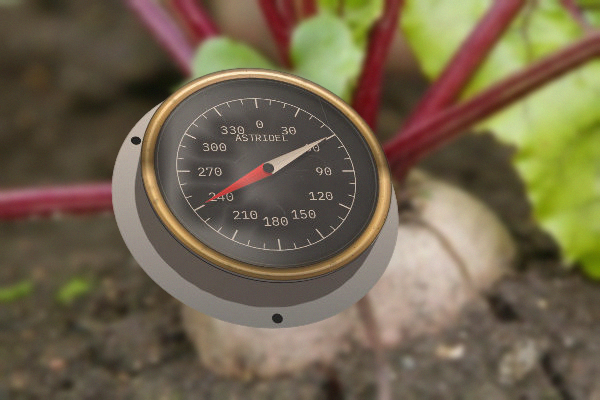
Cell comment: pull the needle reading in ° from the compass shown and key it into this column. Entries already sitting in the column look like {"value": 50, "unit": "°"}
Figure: {"value": 240, "unit": "°"}
